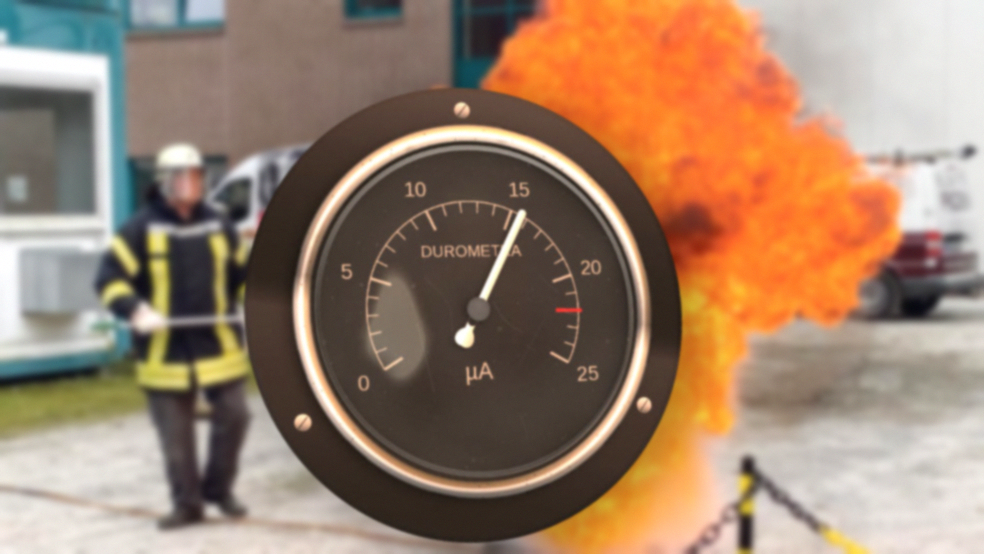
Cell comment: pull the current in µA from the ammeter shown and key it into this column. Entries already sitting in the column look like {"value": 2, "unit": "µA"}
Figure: {"value": 15.5, "unit": "µA"}
